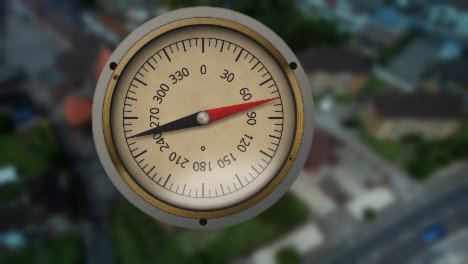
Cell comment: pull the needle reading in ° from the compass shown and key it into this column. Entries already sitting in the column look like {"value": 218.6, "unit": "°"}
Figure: {"value": 75, "unit": "°"}
